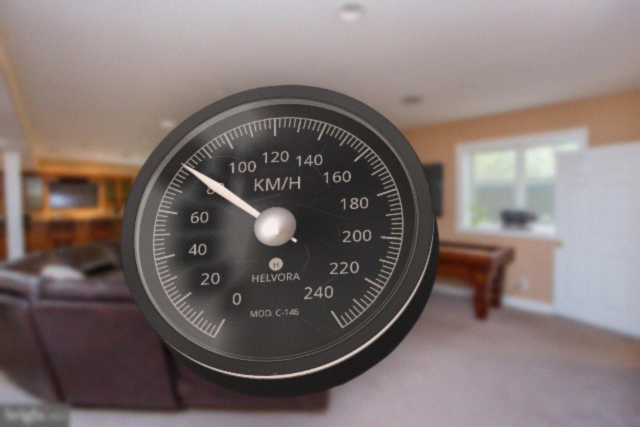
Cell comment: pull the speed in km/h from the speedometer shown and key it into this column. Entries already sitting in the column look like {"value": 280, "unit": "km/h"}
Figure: {"value": 80, "unit": "km/h"}
